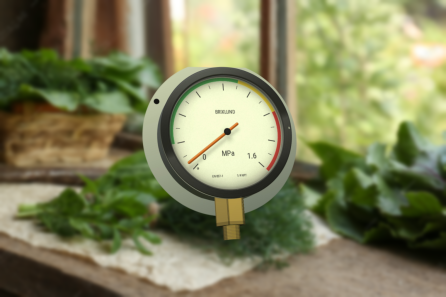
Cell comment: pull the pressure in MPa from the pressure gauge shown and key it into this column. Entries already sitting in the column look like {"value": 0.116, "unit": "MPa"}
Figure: {"value": 0.05, "unit": "MPa"}
